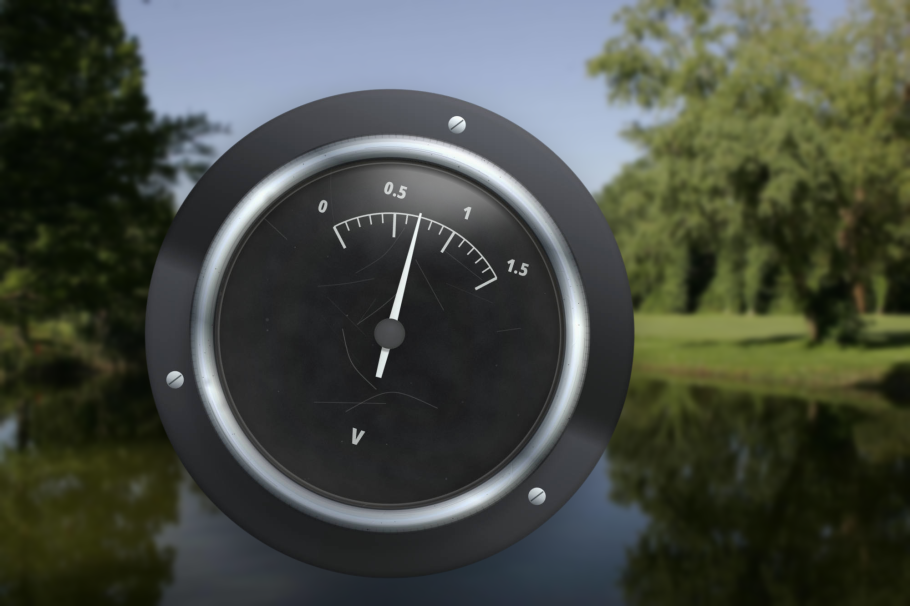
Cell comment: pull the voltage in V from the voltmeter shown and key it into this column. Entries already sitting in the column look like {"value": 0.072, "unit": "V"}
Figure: {"value": 0.7, "unit": "V"}
